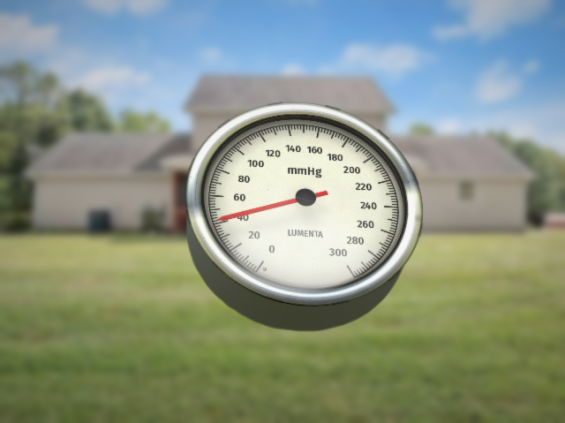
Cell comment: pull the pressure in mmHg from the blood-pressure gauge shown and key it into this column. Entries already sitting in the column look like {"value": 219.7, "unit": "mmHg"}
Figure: {"value": 40, "unit": "mmHg"}
